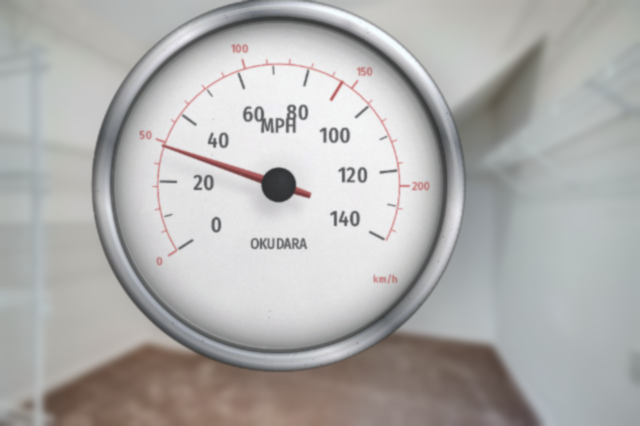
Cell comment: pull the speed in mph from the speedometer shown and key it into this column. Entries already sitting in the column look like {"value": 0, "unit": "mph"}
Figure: {"value": 30, "unit": "mph"}
